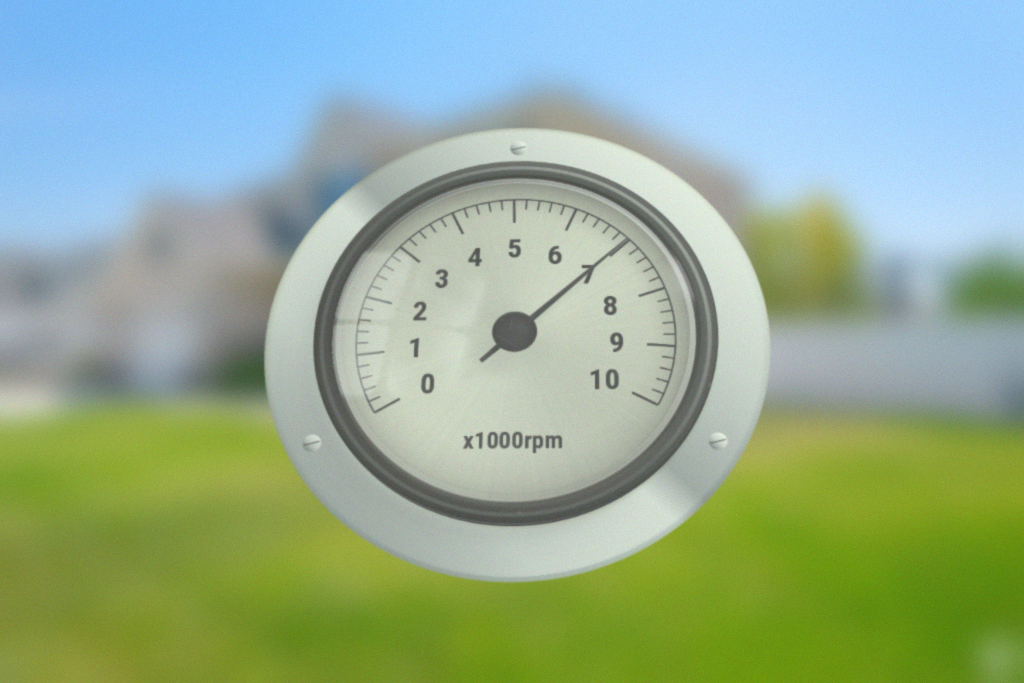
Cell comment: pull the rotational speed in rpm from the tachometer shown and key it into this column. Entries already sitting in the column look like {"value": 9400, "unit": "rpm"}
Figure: {"value": 7000, "unit": "rpm"}
